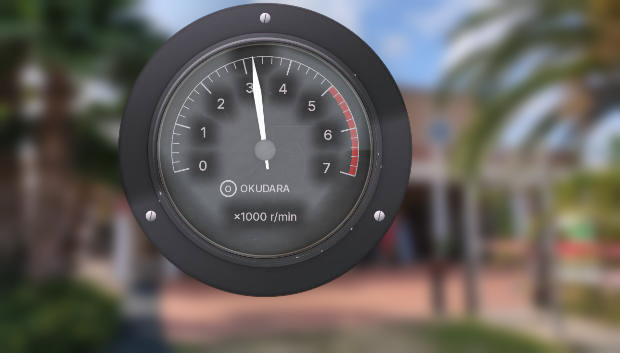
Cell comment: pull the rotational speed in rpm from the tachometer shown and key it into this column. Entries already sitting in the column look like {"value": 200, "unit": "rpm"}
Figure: {"value": 3200, "unit": "rpm"}
